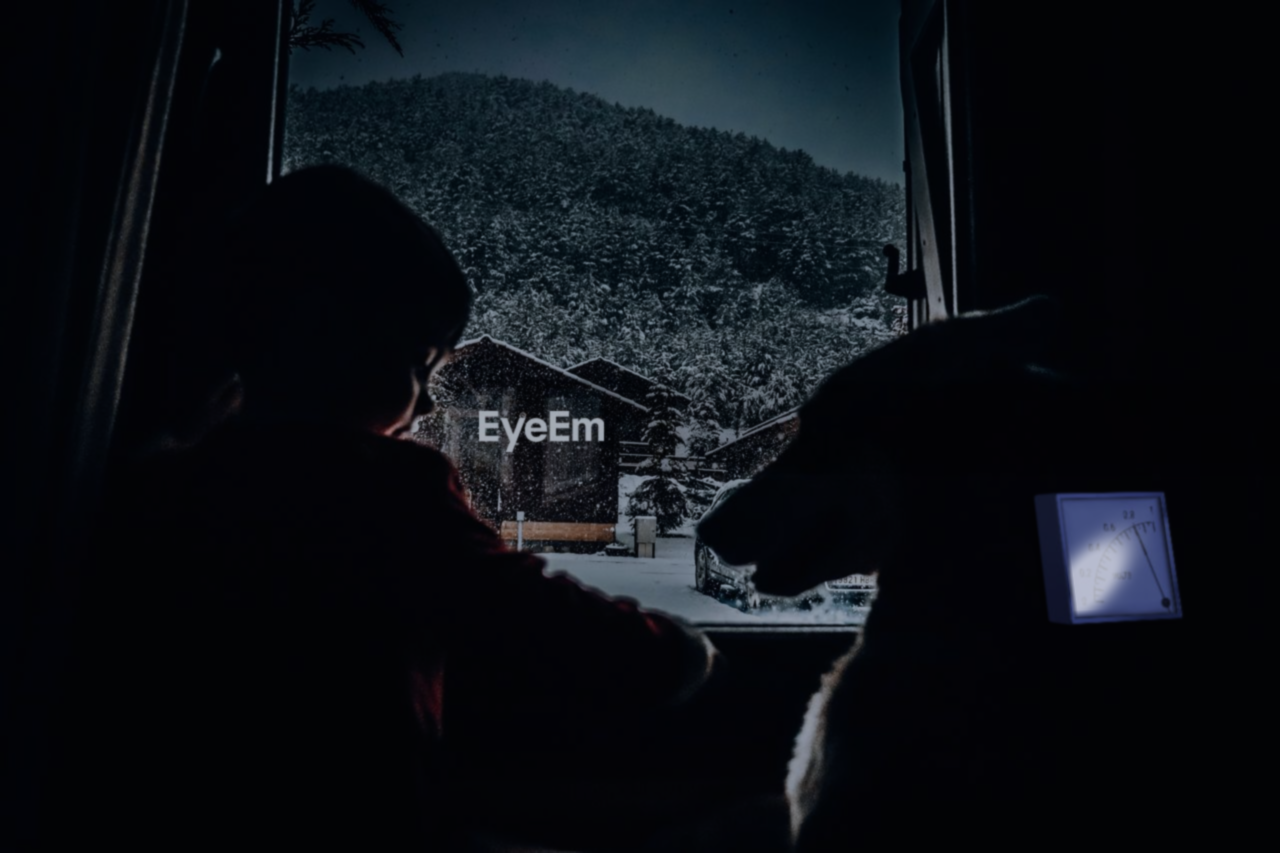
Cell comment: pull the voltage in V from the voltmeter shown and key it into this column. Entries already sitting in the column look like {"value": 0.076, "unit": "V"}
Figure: {"value": 0.8, "unit": "V"}
